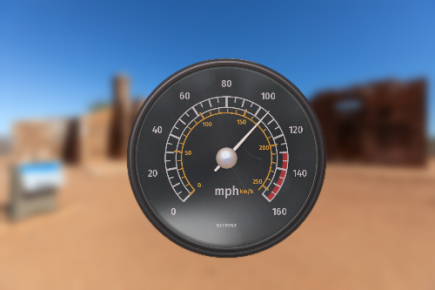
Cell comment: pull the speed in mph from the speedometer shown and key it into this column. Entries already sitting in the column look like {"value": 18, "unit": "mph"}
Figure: {"value": 105, "unit": "mph"}
